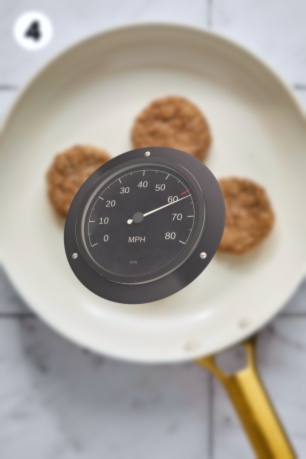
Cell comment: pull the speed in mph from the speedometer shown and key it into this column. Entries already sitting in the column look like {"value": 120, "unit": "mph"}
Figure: {"value": 62.5, "unit": "mph"}
